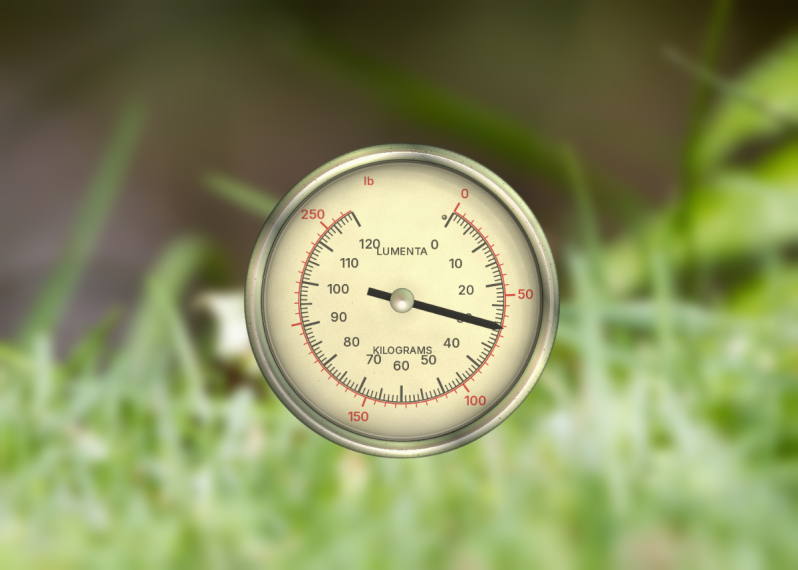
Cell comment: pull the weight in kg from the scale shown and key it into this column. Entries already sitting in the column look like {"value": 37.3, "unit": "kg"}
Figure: {"value": 30, "unit": "kg"}
